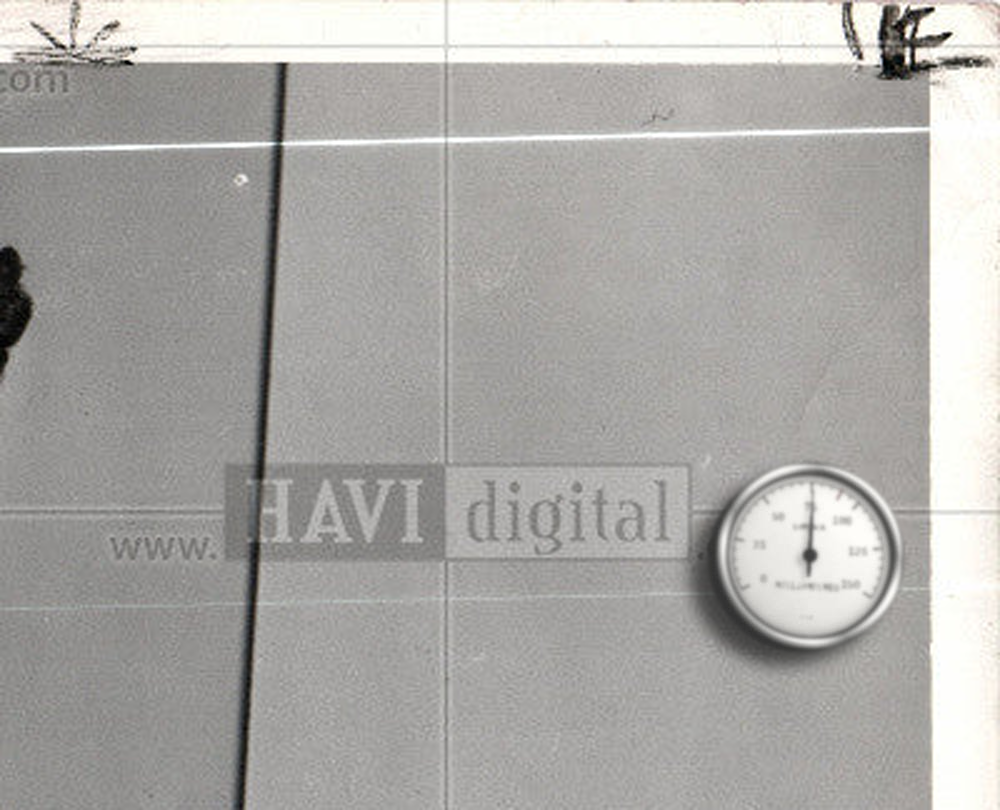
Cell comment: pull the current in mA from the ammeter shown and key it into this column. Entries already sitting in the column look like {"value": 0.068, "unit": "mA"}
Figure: {"value": 75, "unit": "mA"}
